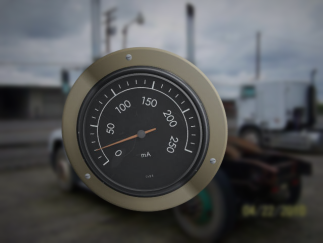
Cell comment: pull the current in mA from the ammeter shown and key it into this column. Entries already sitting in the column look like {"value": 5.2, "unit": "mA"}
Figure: {"value": 20, "unit": "mA"}
